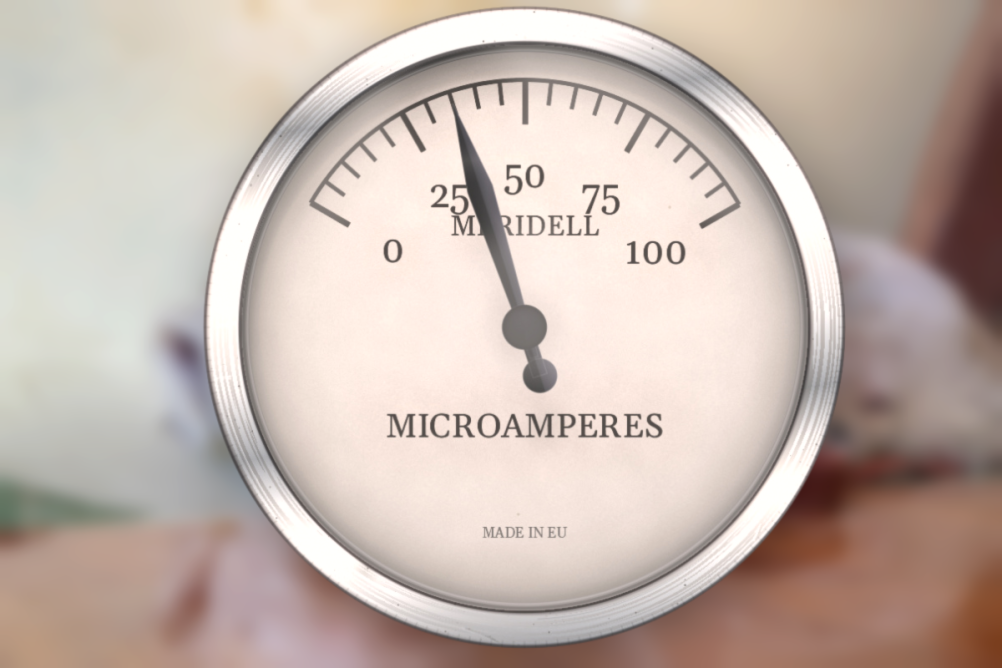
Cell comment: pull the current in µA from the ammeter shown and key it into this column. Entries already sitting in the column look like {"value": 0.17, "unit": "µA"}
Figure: {"value": 35, "unit": "µA"}
